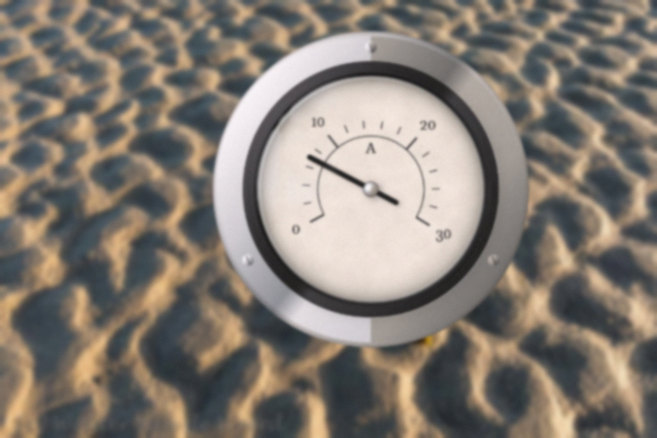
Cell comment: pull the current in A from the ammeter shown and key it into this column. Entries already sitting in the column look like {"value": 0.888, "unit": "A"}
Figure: {"value": 7, "unit": "A"}
